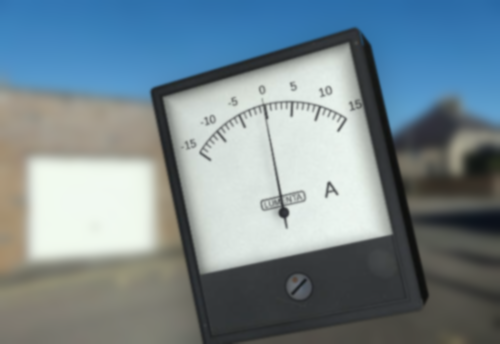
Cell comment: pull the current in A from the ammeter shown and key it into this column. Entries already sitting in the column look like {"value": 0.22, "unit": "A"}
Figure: {"value": 0, "unit": "A"}
